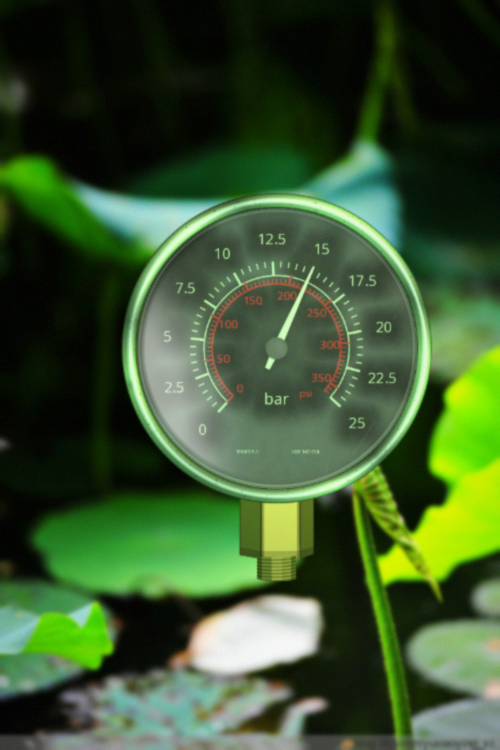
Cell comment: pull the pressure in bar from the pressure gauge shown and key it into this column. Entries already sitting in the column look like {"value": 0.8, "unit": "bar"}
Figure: {"value": 15, "unit": "bar"}
